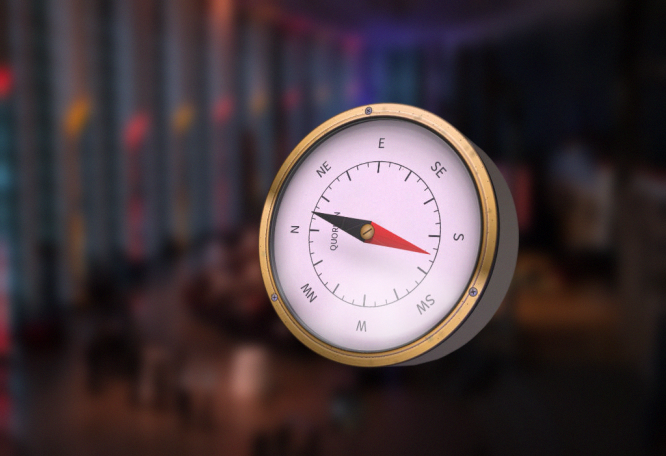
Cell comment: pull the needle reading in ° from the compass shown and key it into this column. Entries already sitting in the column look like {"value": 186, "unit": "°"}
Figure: {"value": 195, "unit": "°"}
